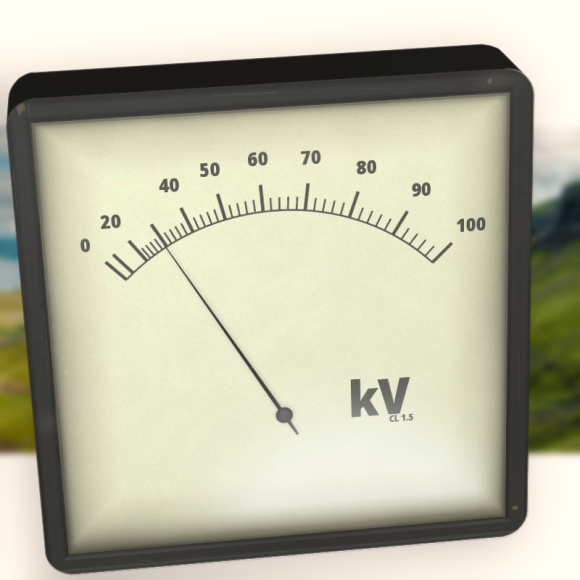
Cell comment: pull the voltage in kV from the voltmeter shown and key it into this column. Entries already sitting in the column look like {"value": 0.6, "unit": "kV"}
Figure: {"value": 30, "unit": "kV"}
